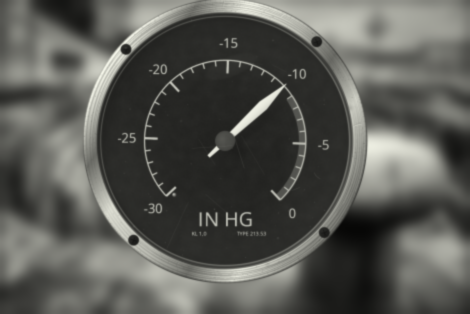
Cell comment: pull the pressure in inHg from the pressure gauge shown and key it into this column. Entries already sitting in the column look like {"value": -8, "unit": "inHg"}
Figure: {"value": -10, "unit": "inHg"}
